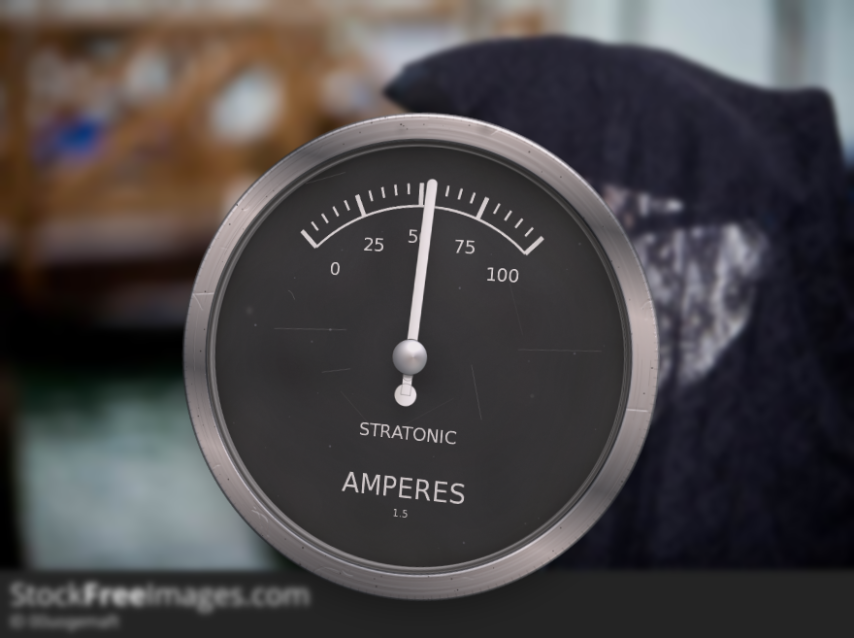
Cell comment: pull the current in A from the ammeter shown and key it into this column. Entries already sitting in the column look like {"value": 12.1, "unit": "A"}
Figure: {"value": 55, "unit": "A"}
